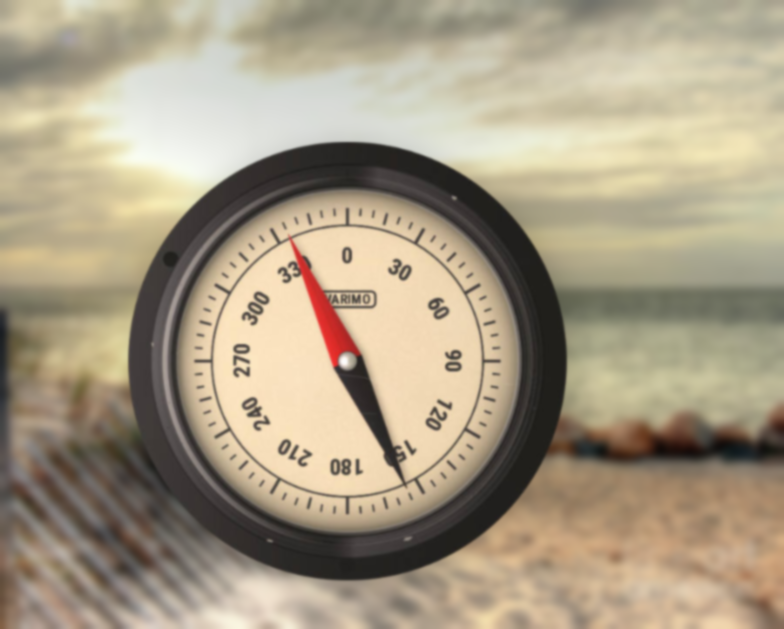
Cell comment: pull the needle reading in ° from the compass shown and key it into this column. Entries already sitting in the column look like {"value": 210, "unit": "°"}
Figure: {"value": 335, "unit": "°"}
